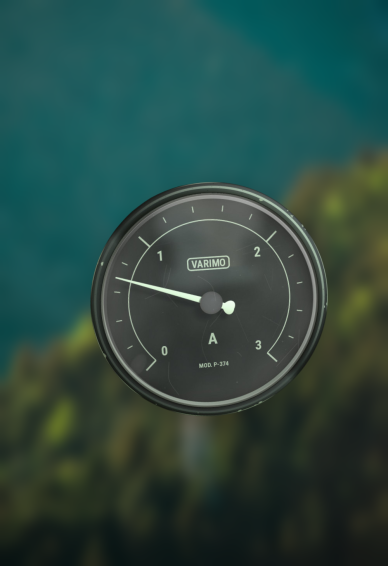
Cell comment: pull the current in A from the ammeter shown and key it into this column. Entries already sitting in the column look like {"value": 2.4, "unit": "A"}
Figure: {"value": 0.7, "unit": "A"}
